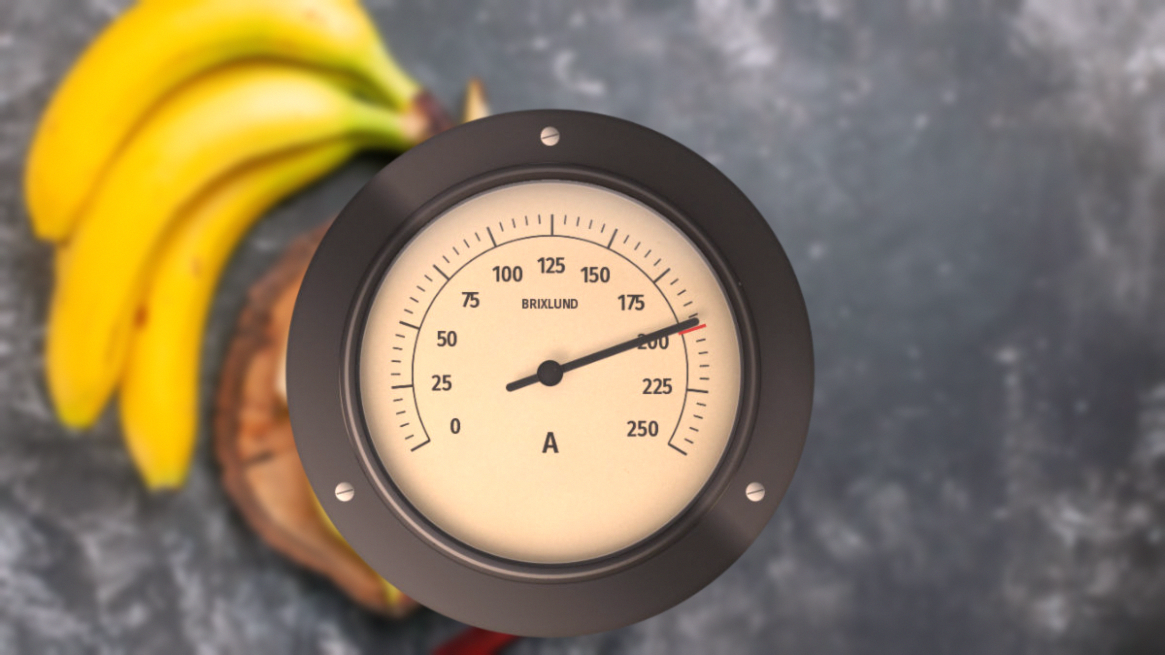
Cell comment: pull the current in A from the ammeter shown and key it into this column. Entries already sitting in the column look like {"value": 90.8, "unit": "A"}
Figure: {"value": 197.5, "unit": "A"}
